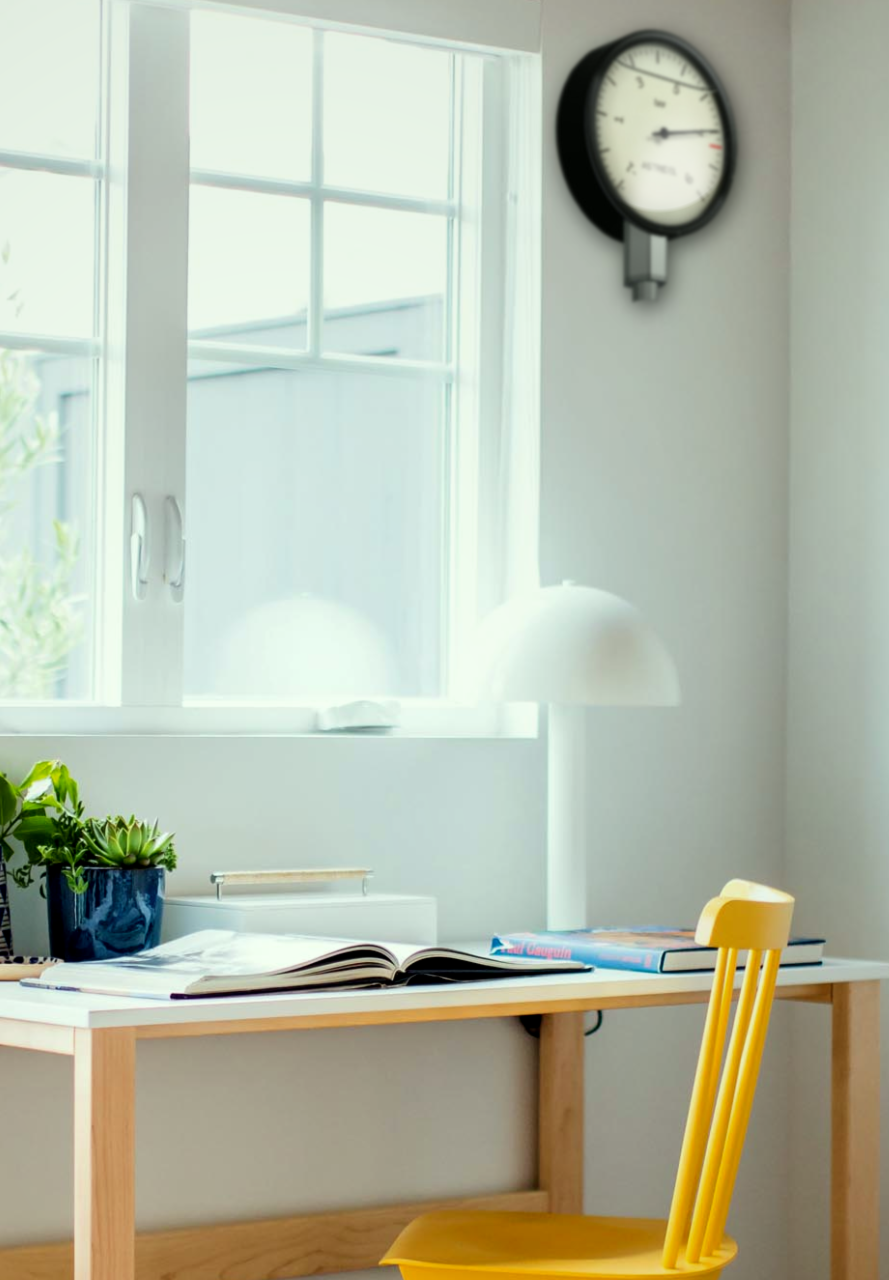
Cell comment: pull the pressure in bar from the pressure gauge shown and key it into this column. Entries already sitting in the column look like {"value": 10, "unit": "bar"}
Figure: {"value": 7, "unit": "bar"}
